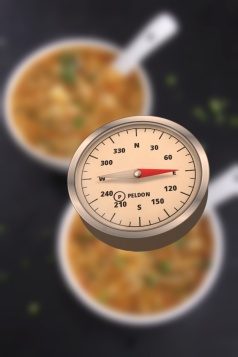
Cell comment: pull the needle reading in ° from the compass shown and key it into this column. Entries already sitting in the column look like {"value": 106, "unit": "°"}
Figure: {"value": 90, "unit": "°"}
